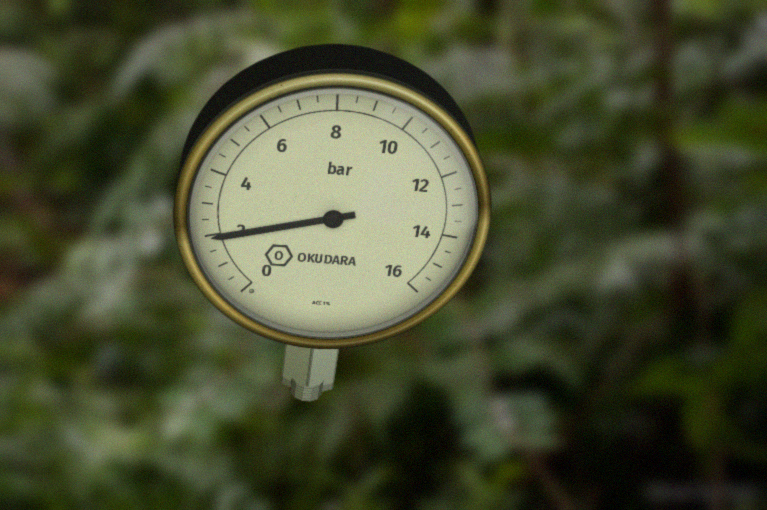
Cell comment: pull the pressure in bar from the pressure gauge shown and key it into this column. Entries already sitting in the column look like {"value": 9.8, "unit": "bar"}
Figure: {"value": 2, "unit": "bar"}
